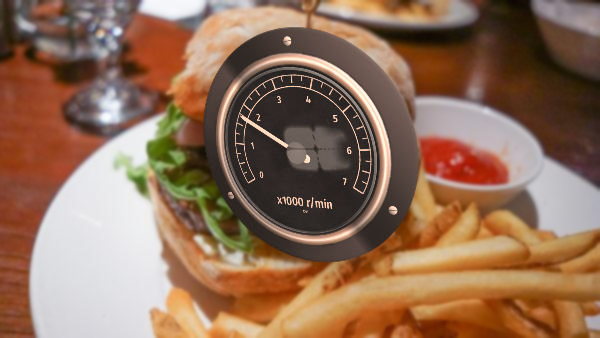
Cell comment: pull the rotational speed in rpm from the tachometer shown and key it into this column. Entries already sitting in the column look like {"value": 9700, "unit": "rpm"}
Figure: {"value": 1750, "unit": "rpm"}
